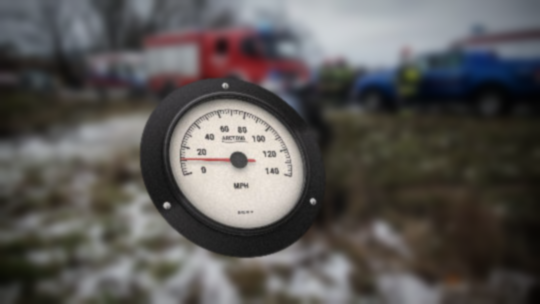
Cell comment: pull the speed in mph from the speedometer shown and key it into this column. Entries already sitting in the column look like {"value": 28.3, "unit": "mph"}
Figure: {"value": 10, "unit": "mph"}
